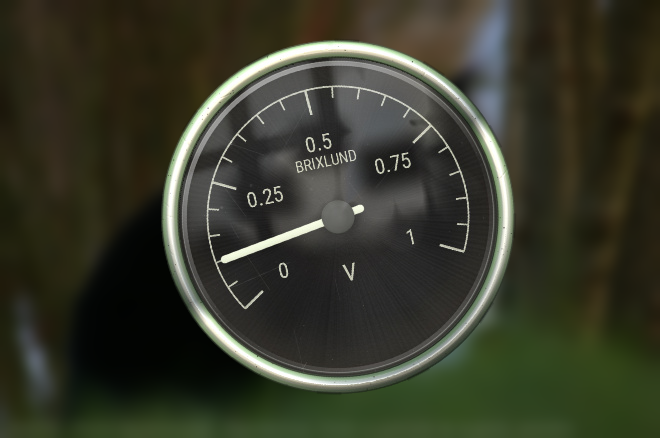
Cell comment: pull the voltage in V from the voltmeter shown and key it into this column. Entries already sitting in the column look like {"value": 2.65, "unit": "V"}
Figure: {"value": 0.1, "unit": "V"}
